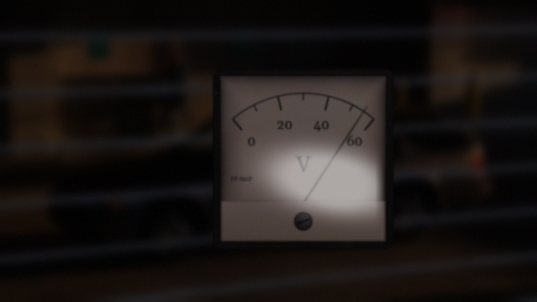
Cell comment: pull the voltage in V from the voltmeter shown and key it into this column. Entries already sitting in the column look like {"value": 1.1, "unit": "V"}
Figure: {"value": 55, "unit": "V"}
